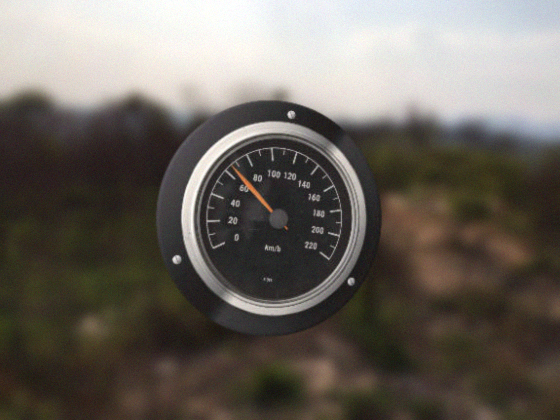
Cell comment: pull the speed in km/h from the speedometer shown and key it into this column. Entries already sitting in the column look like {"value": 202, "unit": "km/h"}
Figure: {"value": 65, "unit": "km/h"}
